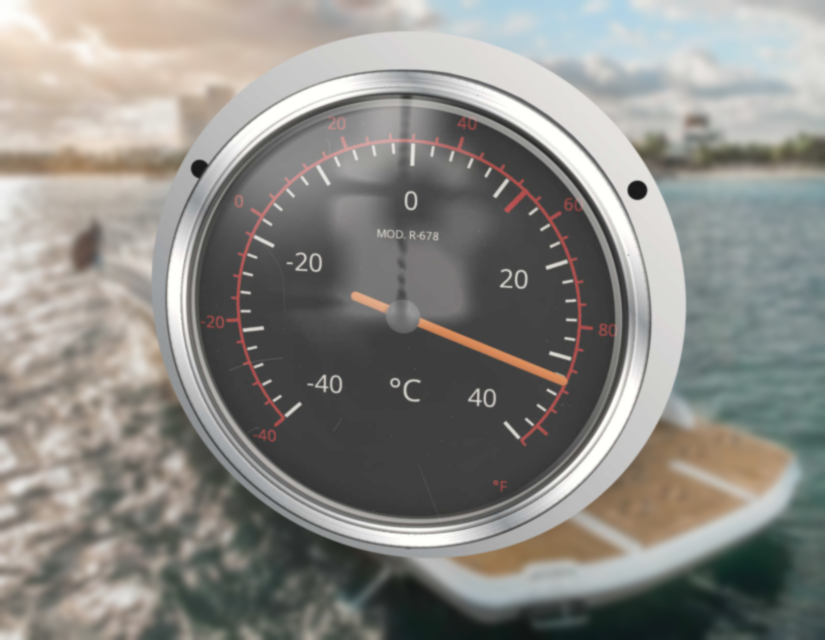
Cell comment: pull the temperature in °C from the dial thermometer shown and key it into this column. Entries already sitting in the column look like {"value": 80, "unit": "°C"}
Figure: {"value": 32, "unit": "°C"}
